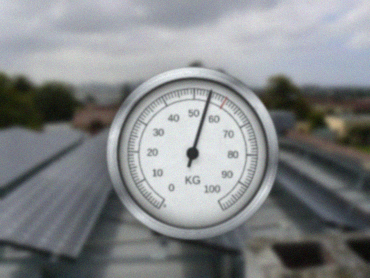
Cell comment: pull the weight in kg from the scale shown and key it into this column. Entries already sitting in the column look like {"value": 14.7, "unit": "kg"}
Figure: {"value": 55, "unit": "kg"}
